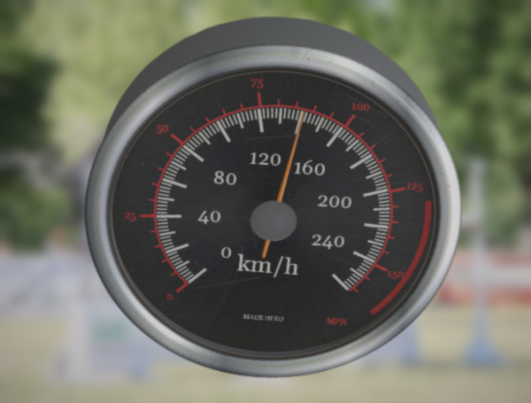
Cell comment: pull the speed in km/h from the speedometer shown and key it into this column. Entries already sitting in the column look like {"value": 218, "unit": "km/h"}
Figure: {"value": 140, "unit": "km/h"}
